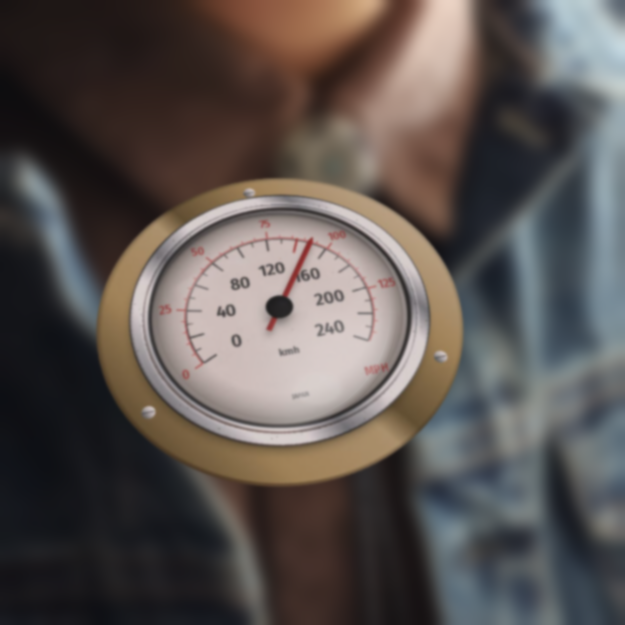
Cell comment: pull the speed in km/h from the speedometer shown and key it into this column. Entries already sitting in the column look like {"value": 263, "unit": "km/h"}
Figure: {"value": 150, "unit": "km/h"}
